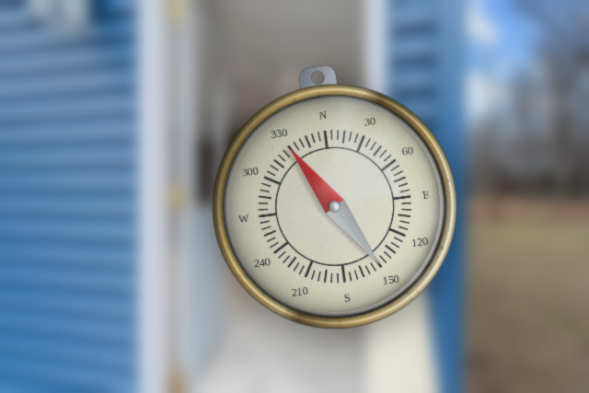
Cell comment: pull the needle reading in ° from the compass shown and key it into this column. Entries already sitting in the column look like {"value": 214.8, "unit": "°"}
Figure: {"value": 330, "unit": "°"}
